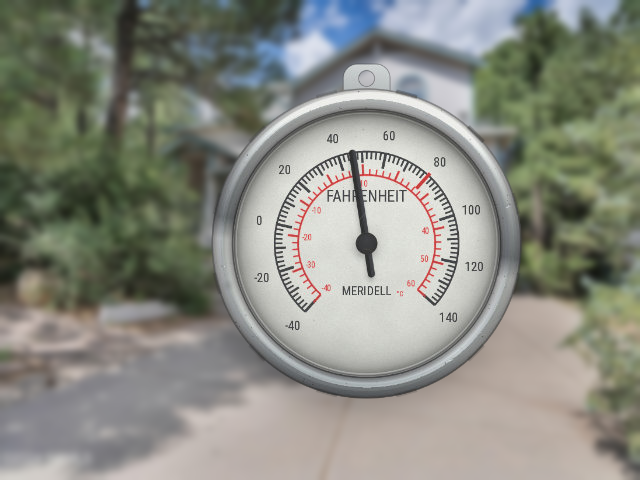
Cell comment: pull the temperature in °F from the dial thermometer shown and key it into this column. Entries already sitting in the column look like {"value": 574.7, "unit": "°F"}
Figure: {"value": 46, "unit": "°F"}
